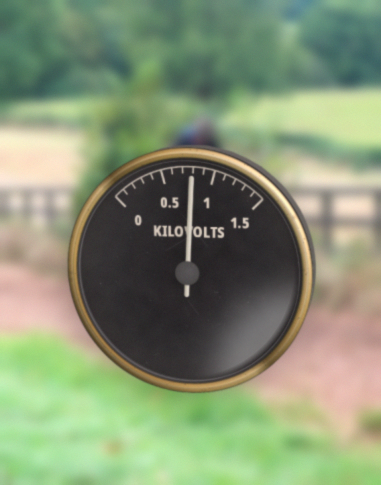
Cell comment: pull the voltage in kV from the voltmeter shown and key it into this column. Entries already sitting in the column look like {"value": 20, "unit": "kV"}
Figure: {"value": 0.8, "unit": "kV"}
